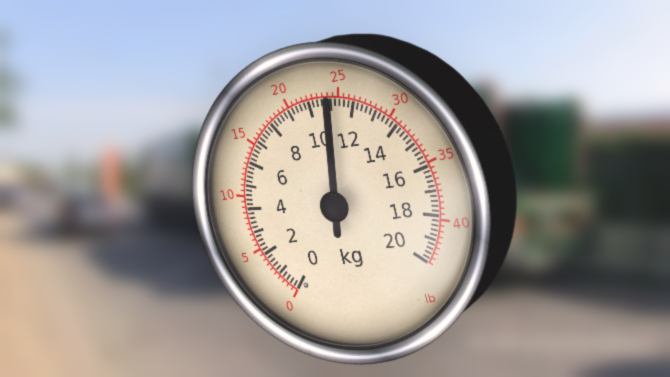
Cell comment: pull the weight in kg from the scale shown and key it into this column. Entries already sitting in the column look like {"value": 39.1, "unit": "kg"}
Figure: {"value": 11, "unit": "kg"}
